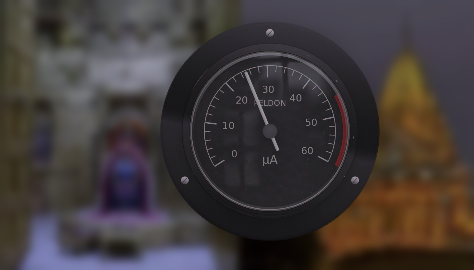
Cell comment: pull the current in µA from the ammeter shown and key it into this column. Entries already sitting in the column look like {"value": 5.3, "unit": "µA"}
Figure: {"value": 25, "unit": "µA"}
